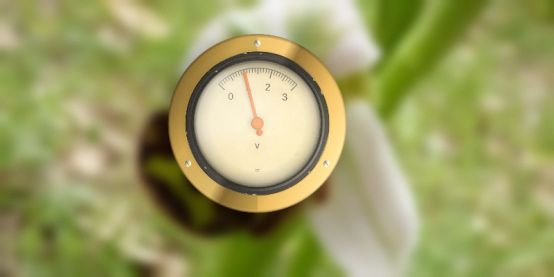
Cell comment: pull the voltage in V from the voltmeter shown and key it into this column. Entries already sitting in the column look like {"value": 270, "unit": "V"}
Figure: {"value": 1, "unit": "V"}
